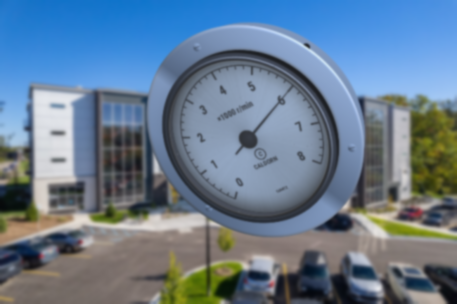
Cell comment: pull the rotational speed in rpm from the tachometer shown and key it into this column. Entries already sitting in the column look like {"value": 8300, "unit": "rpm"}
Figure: {"value": 6000, "unit": "rpm"}
